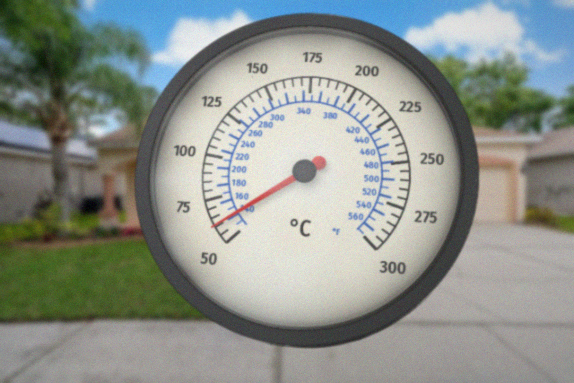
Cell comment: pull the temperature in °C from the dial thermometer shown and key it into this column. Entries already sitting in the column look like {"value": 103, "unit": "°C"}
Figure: {"value": 60, "unit": "°C"}
